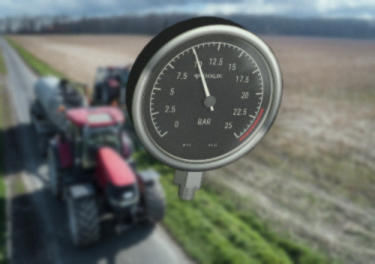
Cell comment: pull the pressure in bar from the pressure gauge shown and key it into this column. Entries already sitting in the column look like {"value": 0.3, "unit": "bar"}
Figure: {"value": 10, "unit": "bar"}
